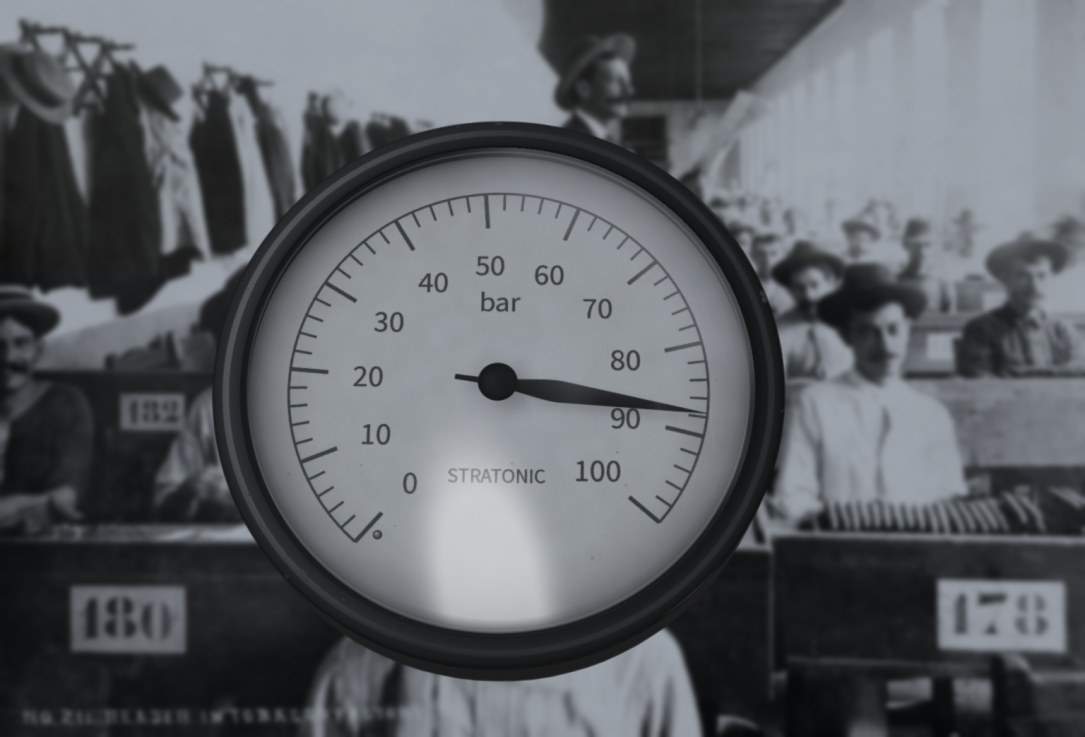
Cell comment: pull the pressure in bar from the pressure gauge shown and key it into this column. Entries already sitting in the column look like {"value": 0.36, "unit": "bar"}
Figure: {"value": 88, "unit": "bar"}
